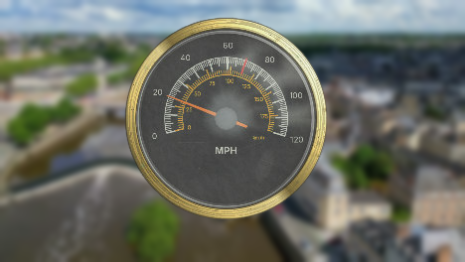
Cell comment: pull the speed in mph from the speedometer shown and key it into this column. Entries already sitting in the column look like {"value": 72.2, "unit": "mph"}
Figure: {"value": 20, "unit": "mph"}
